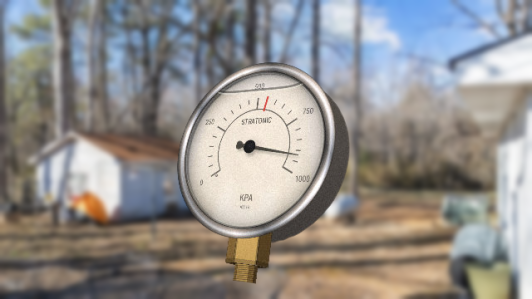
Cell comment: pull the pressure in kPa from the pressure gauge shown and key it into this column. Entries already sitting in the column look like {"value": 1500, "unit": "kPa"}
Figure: {"value": 925, "unit": "kPa"}
